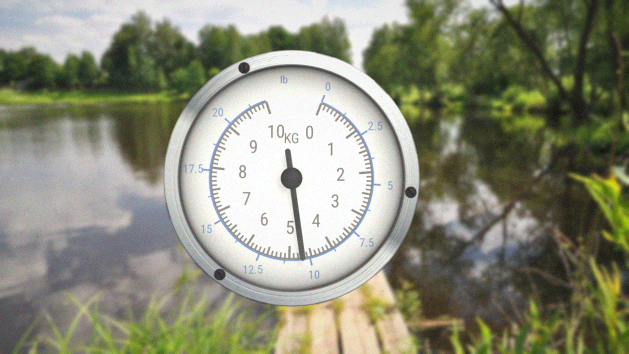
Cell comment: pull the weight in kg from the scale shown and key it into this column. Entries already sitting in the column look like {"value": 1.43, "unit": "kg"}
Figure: {"value": 4.7, "unit": "kg"}
